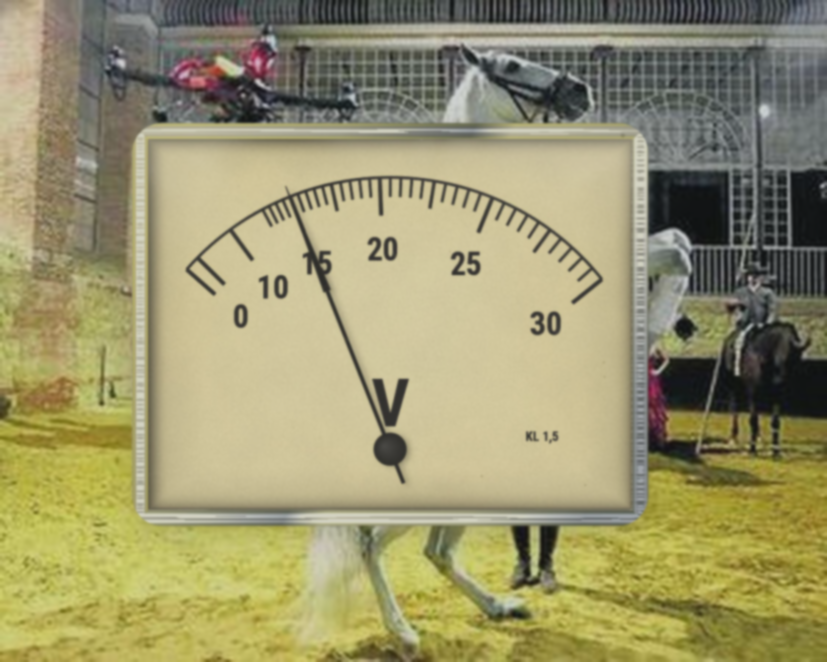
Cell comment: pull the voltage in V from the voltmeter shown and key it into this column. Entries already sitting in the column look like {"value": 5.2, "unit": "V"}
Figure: {"value": 15, "unit": "V"}
